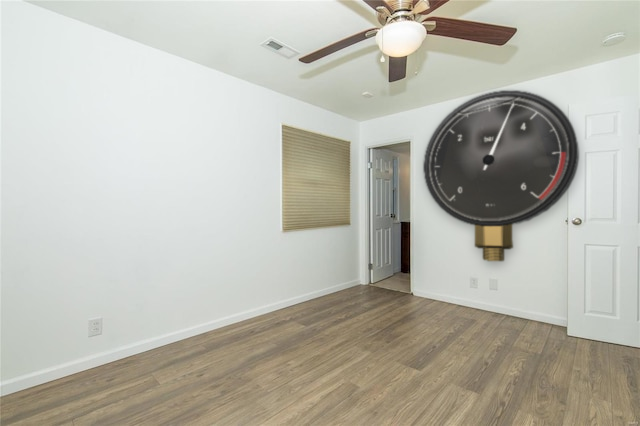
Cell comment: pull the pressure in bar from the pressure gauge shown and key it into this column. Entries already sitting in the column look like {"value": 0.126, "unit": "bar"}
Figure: {"value": 3.5, "unit": "bar"}
